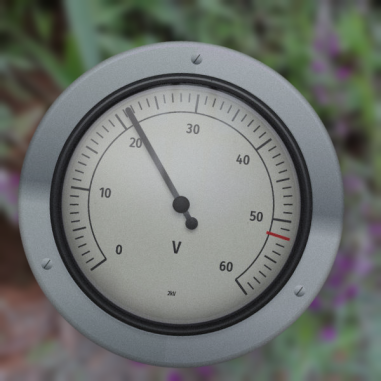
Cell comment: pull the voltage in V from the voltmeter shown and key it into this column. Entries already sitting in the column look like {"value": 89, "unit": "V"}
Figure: {"value": 21.5, "unit": "V"}
